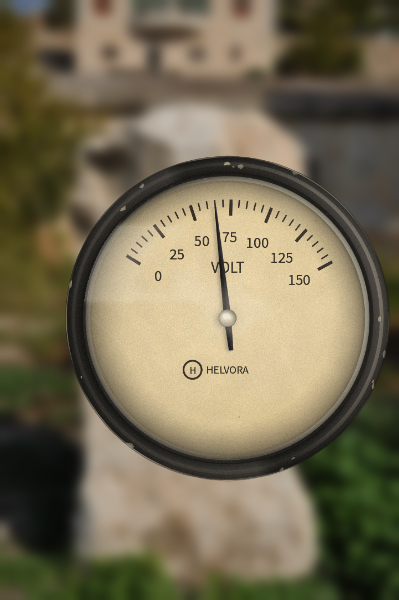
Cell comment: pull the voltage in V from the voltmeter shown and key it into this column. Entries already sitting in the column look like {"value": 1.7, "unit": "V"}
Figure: {"value": 65, "unit": "V"}
